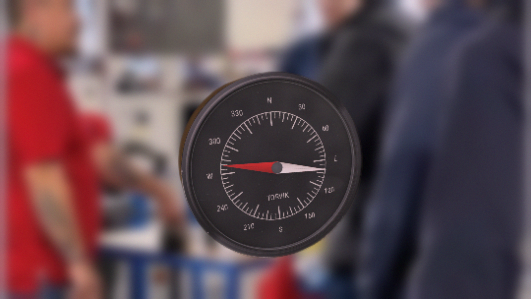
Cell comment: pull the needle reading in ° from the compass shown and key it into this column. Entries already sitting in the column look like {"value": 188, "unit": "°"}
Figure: {"value": 280, "unit": "°"}
